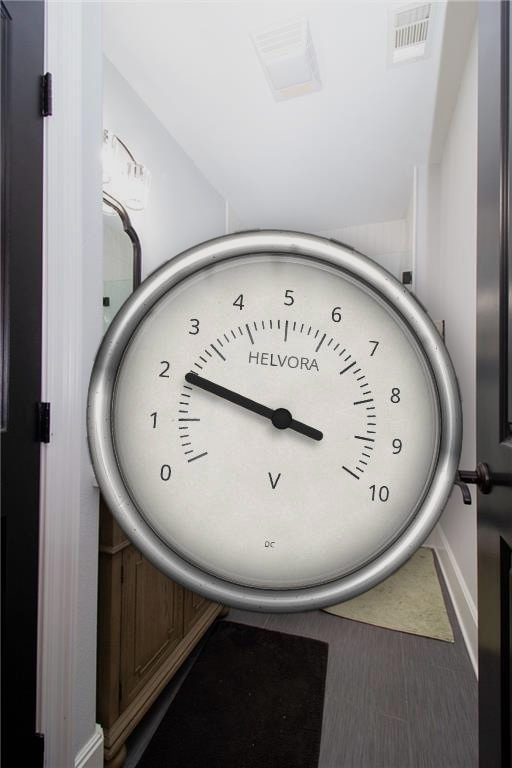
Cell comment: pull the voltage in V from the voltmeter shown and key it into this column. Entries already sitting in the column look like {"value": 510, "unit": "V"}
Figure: {"value": 2, "unit": "V"}
